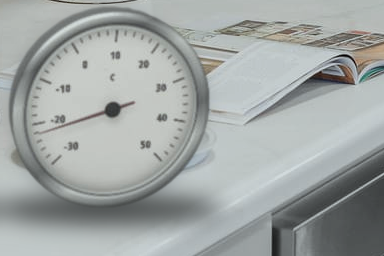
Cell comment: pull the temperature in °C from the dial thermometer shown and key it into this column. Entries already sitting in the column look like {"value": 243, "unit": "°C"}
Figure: {"value": -22, "unit": "°C"}
